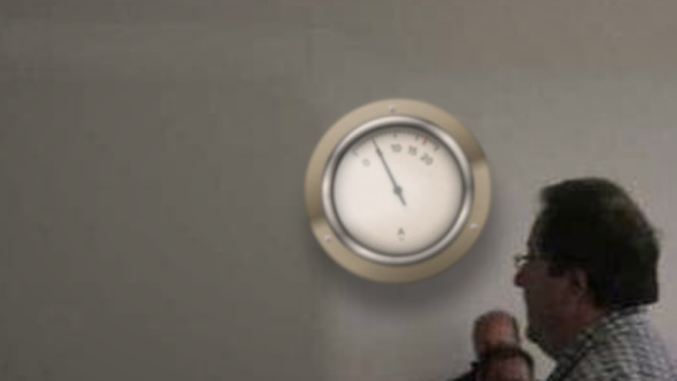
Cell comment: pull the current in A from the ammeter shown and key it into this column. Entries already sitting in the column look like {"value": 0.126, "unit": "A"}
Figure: {"value": 5, "unit": "A"}
